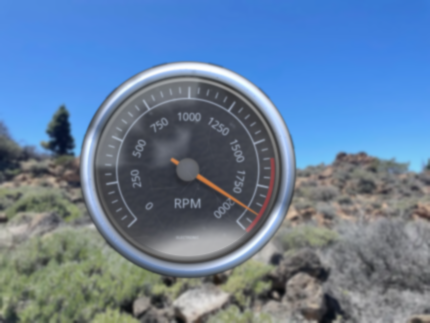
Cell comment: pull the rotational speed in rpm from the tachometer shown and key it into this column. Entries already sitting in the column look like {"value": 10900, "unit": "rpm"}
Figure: {"value": 1900, "unit": "rpm"}
